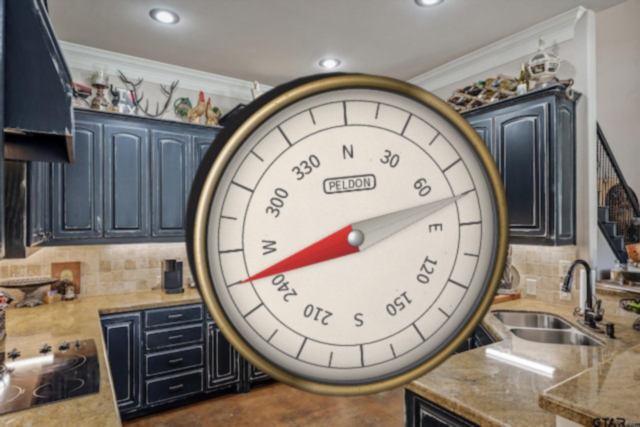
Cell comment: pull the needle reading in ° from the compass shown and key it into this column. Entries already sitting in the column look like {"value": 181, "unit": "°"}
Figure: {"value": 255, "unit": "°"}
